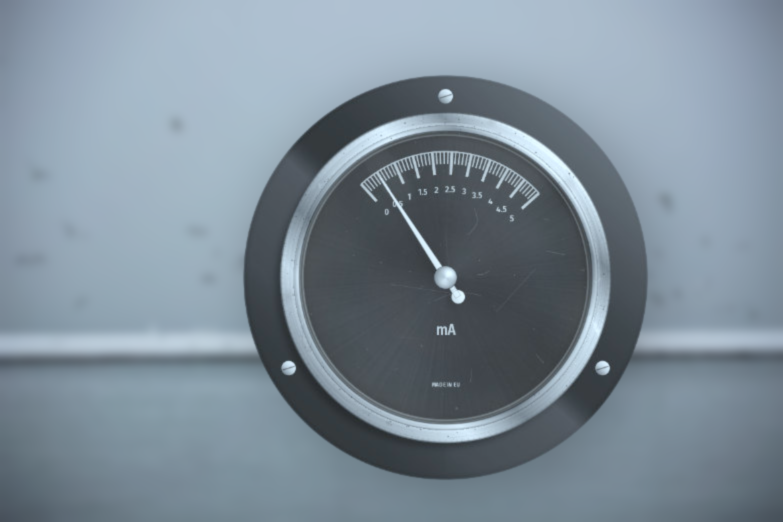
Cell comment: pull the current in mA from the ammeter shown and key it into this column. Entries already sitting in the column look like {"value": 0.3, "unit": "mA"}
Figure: {"value": 0.5, "unit": "mA"}
